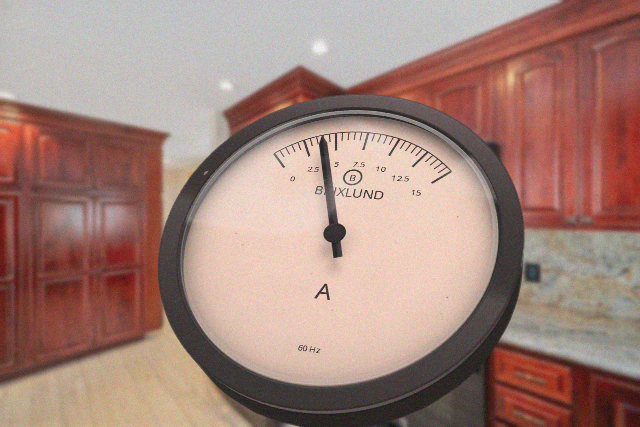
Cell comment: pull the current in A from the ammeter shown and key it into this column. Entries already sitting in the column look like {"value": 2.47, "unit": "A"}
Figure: {"value": 4, "unit": "A"}
